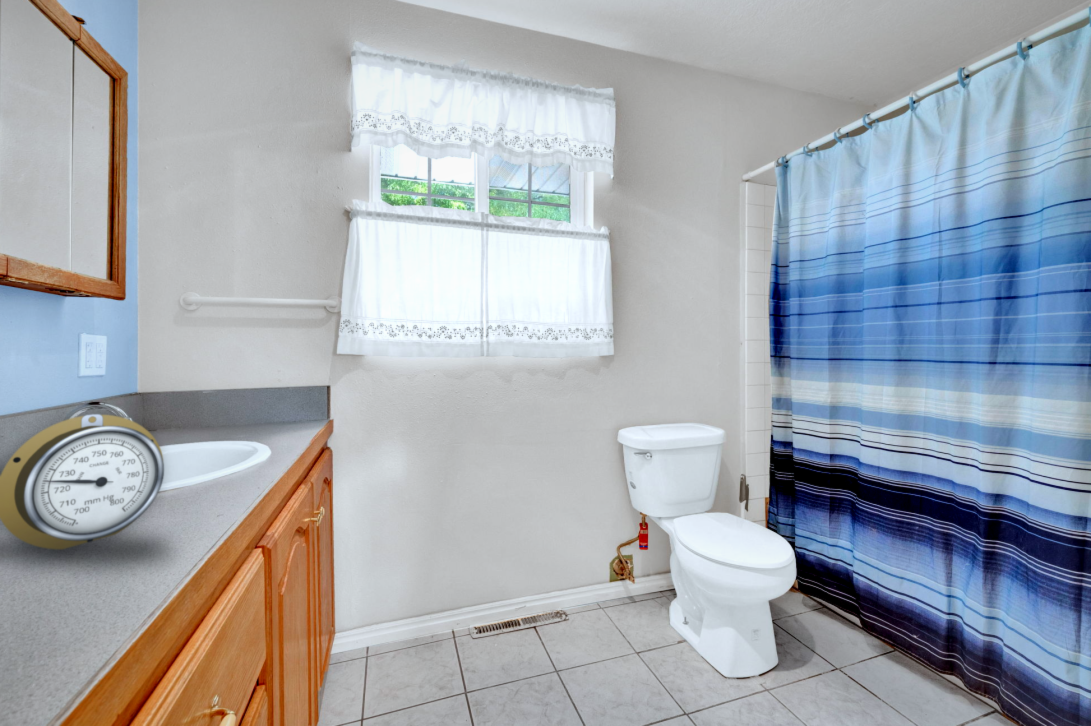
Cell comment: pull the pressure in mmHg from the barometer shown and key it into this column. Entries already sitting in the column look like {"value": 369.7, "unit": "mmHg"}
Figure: {"value": 725, "unit": "mmHg"}
